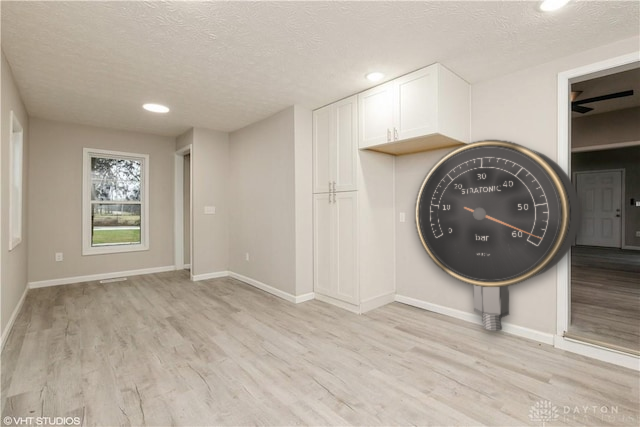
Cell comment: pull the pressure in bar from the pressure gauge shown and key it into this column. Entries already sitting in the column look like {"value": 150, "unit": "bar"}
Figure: {"value": 58, "unit": "bar"}
